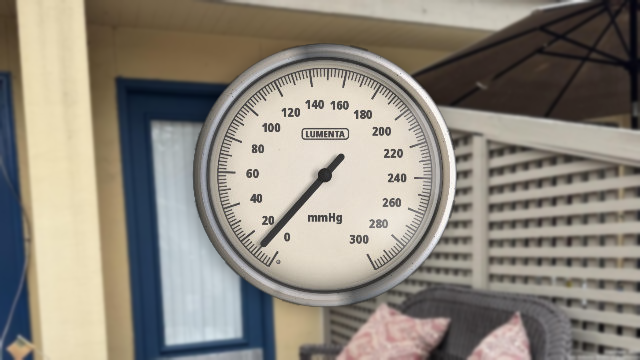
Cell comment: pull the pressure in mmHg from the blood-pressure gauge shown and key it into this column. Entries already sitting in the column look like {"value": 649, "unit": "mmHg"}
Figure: {"value": 10, "unit": "mmHg"}
